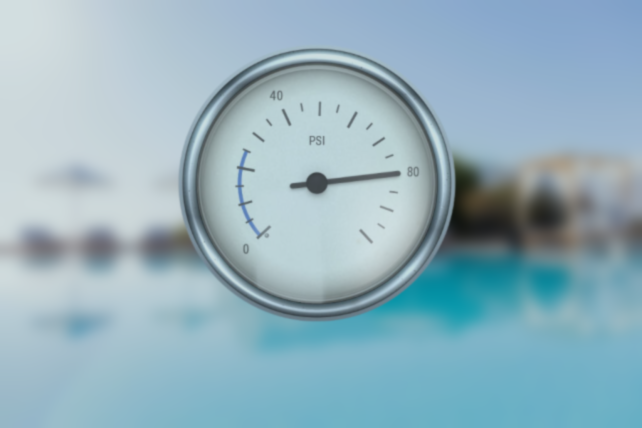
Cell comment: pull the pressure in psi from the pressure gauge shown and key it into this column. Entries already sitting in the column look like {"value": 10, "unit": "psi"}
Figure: {"value": 80, "unit": "psi"}
